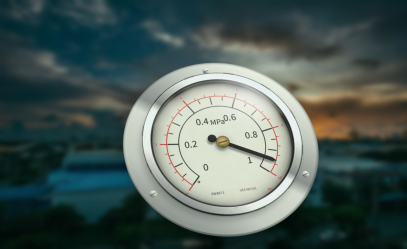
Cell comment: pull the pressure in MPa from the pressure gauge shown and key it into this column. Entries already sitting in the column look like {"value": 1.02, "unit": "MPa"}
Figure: {"value": 0.95, "unit": "MPa"}
